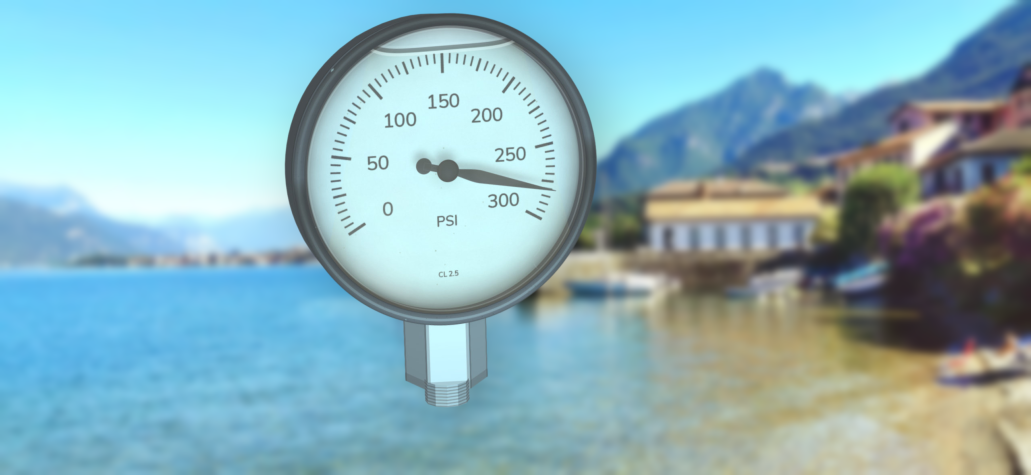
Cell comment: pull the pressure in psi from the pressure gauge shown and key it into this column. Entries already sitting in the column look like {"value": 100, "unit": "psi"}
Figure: {"value": 280, "unit": "psi"}
